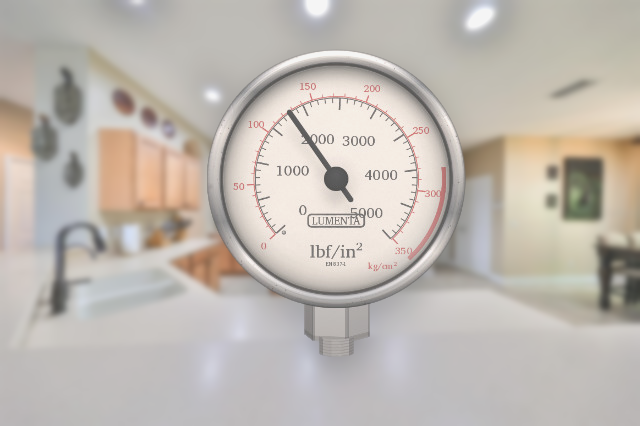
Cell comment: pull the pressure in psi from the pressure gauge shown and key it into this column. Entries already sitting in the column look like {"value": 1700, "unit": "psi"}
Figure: {"value": 1800, "unit": "psi"}
